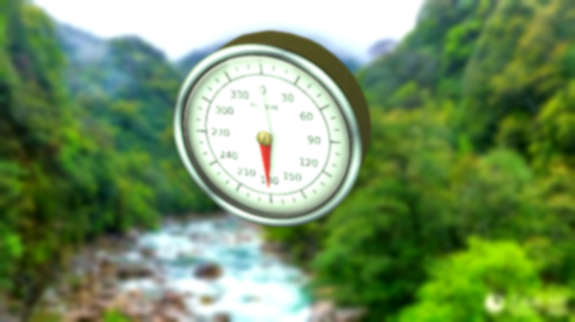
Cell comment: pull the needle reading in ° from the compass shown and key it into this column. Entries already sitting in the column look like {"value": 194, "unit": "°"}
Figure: {"value": 180, "unit": "°"}
